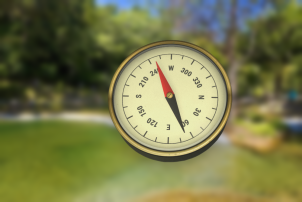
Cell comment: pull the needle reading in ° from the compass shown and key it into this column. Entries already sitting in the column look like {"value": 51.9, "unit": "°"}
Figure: {"value": 247.5, "unit": "°"}
